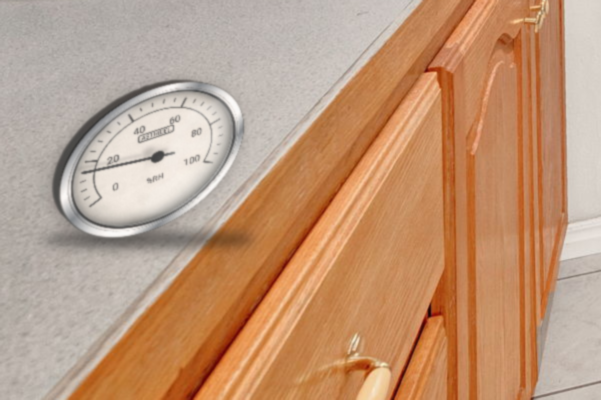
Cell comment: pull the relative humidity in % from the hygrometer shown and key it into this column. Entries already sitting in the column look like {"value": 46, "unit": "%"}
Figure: {"value": 16, "unit": "%"}
